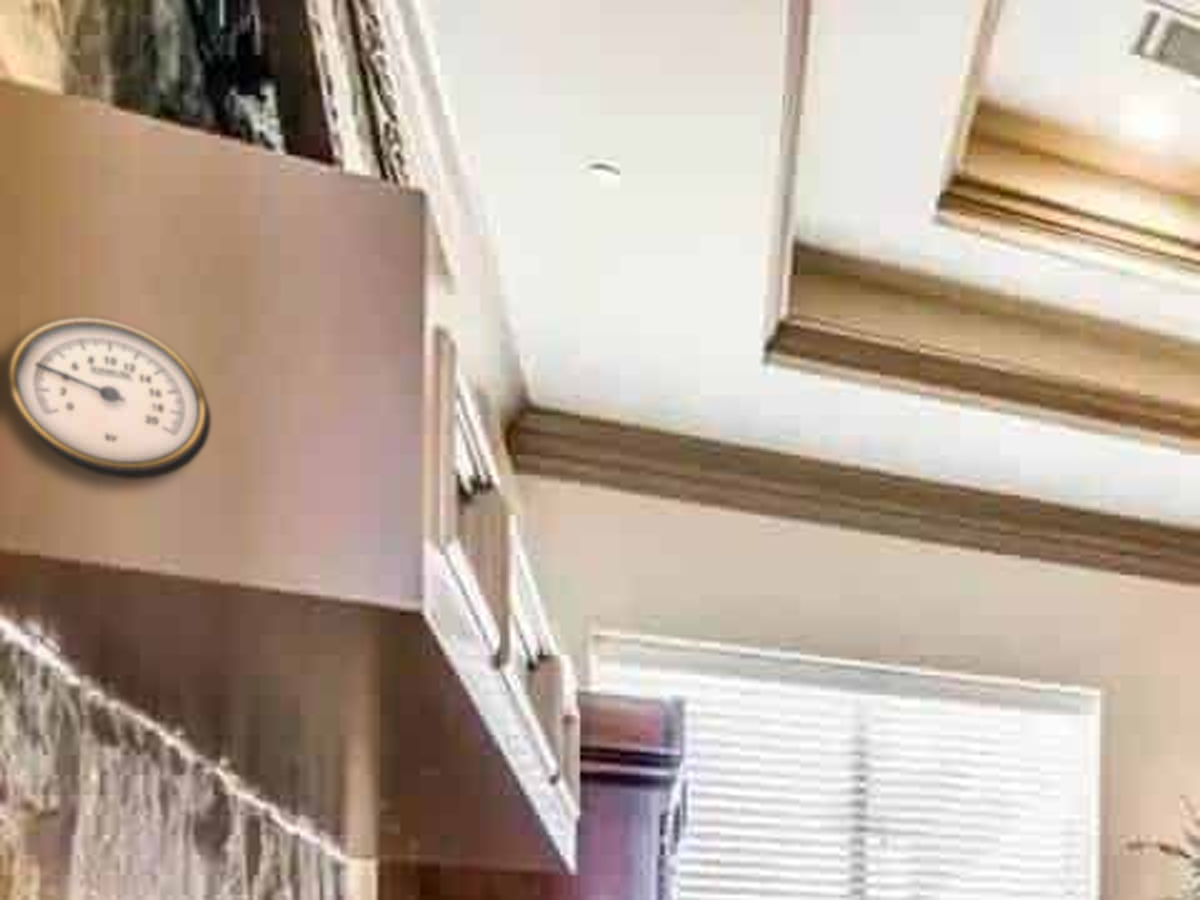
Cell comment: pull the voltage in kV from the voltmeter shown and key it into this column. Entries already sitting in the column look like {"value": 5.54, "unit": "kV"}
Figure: {"value": 4, "unit": "kV"}
